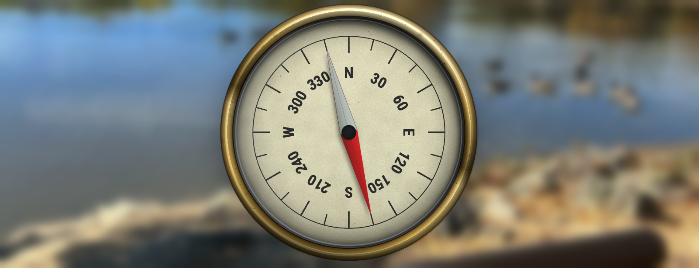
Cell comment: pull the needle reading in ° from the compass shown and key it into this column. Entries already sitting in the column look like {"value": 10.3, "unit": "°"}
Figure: {"value": 165, "unit": "°"}
